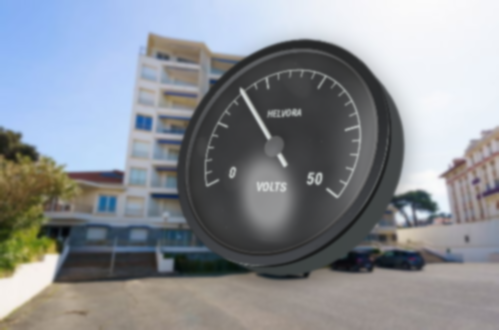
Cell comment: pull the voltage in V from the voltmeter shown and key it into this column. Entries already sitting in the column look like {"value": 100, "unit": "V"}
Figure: {"value": 16, "unit": "V"}
